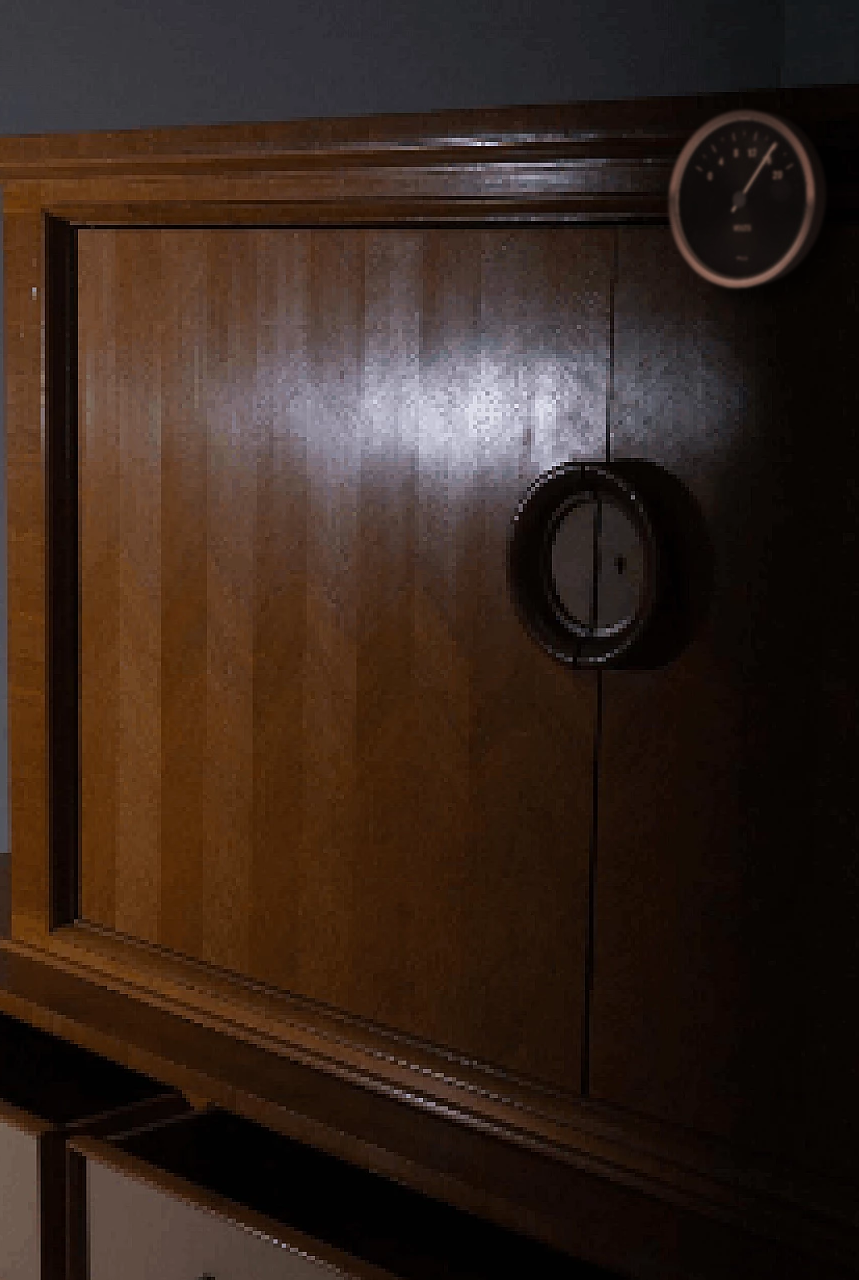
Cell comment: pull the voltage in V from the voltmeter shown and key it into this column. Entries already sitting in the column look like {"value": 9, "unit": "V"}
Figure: {"value": 16, "unit": "V"}
